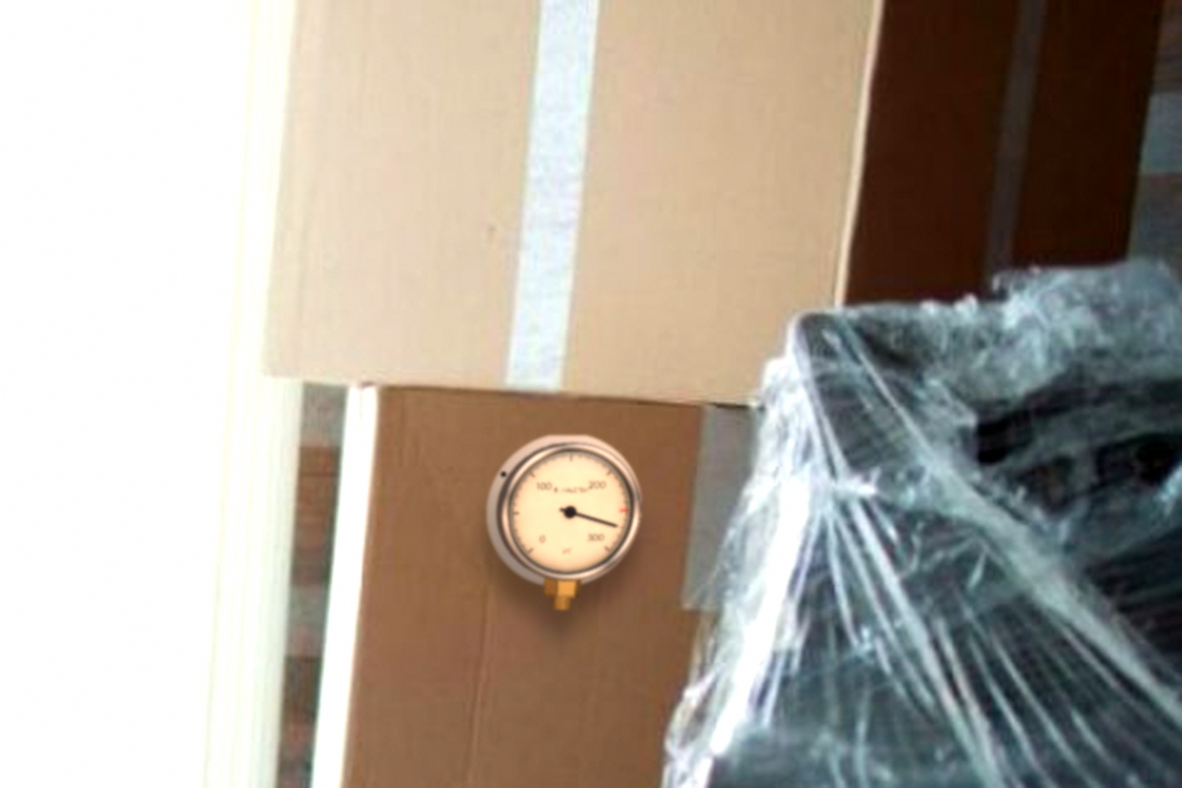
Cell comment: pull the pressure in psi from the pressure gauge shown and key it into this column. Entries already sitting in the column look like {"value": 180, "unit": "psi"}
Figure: {"value": 270, "unit": "psi"}
